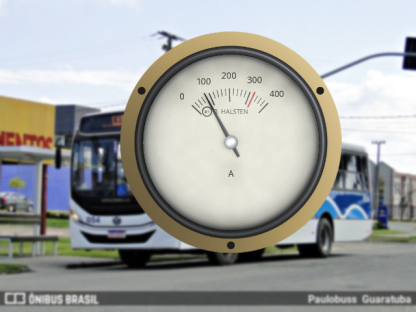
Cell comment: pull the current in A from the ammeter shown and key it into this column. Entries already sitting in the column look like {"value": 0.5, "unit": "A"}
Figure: {"value": 80, "unit": "A"}
